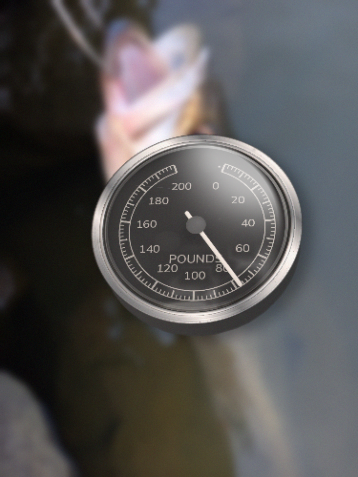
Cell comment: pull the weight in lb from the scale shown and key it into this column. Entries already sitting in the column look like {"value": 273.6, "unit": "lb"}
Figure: {"value": 78, "unit": "lb"}
